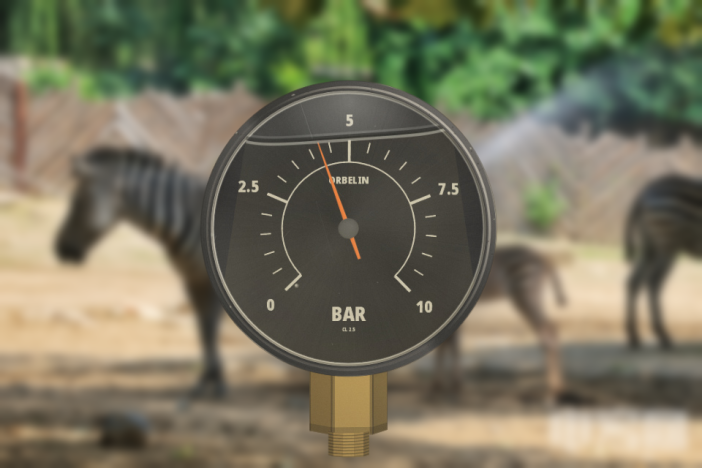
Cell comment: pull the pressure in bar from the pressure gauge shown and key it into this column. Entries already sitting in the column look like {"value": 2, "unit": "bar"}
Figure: {"value": 4.25, "unit": "bar"}
